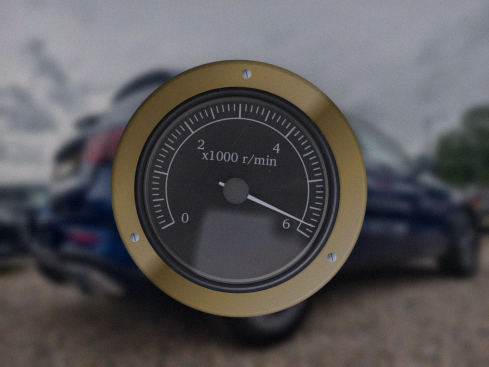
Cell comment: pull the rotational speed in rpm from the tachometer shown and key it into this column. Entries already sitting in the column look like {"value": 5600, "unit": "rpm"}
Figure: {"value": 5800, "unit": "rpm"}
